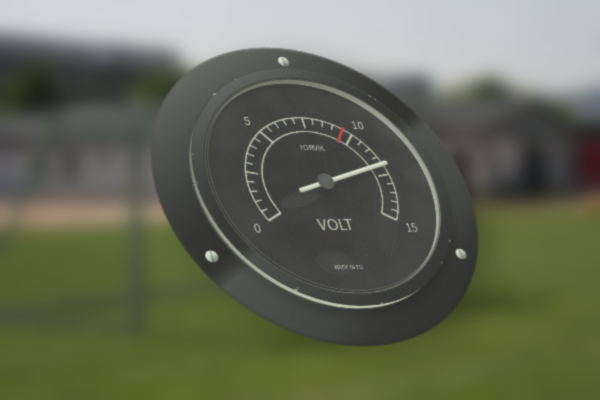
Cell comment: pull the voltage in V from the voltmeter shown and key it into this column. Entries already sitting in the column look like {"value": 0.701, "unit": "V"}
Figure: {"value": 12, "unit": "V"}
